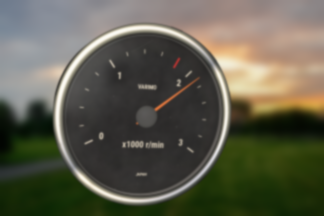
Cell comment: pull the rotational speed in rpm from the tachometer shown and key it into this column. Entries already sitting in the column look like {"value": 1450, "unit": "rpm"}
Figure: {"value": 2100, "unit": "rpm"}
